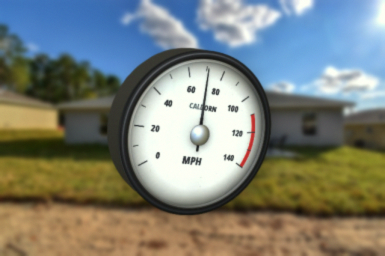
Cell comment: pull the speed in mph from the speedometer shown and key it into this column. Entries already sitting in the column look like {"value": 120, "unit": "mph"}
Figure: {"value": 70, "unit": "mph"}
